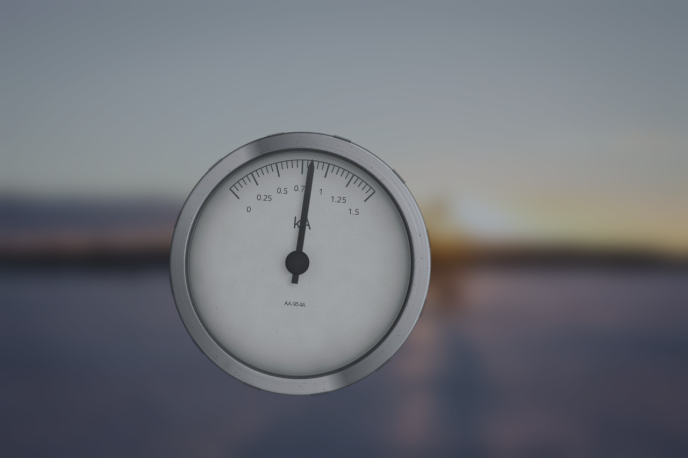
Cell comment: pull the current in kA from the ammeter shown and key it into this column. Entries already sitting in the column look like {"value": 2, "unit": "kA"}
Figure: {"value": 0.85, "unit": "kA"}
